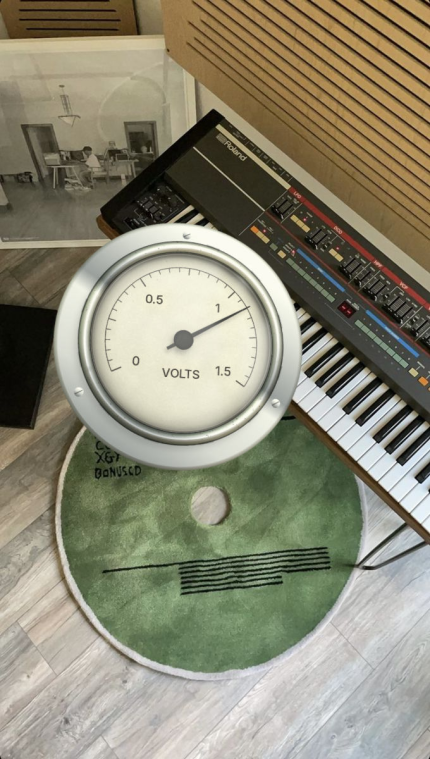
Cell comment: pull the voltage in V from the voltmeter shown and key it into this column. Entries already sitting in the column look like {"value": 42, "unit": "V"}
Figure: {"value": 1.1, "unit": "V"}
